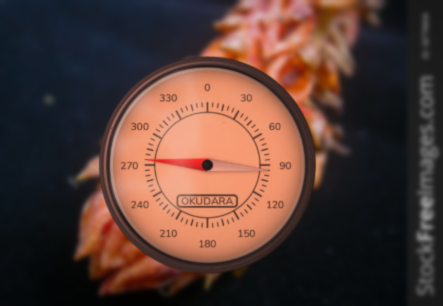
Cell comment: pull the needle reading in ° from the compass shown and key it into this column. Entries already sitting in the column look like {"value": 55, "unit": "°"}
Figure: {"value": 275, "unit": "°"}
